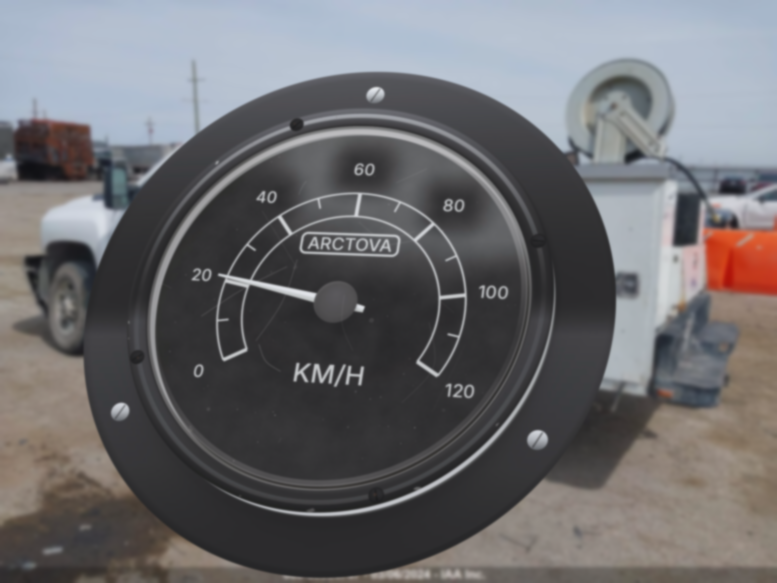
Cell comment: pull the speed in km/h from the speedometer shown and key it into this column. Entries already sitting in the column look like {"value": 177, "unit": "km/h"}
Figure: {"value": 20, "unit": "km/h"}
